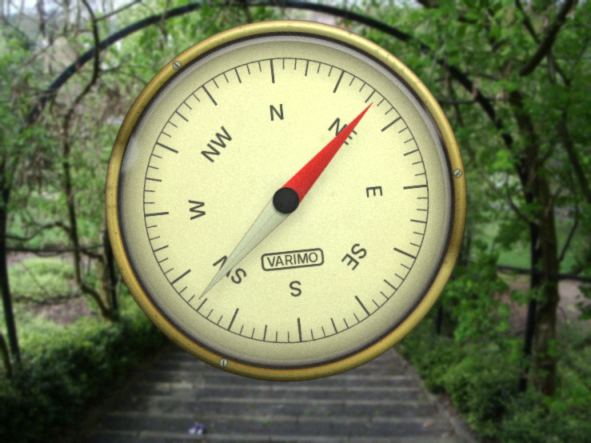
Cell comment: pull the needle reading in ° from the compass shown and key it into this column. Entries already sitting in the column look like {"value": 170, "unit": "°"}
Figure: {"value": 47.5, "unit": "°"}
